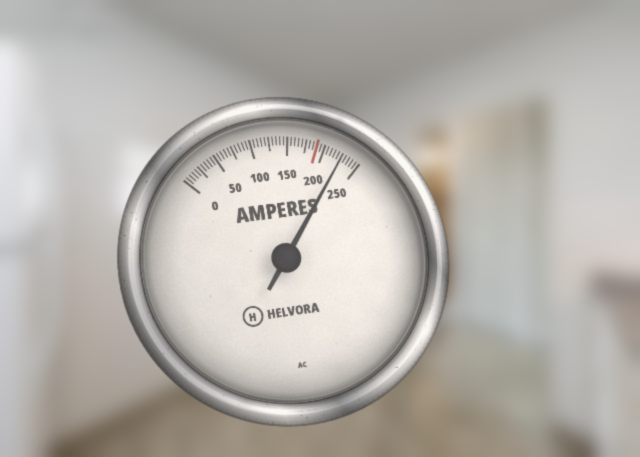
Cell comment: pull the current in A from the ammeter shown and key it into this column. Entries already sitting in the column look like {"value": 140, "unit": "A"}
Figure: {"value": 225, "unit": "A"}
